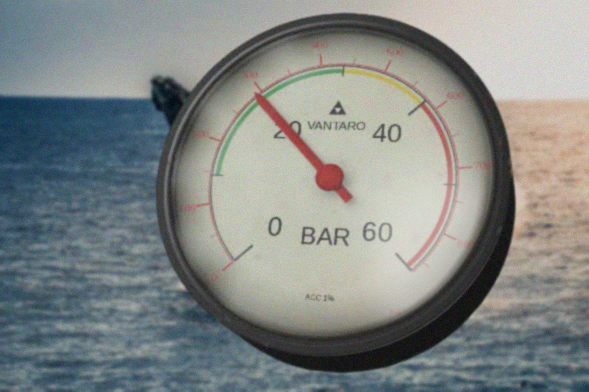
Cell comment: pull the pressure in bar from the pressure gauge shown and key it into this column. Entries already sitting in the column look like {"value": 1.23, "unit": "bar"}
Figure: {"value": 20, "unit": "bar"}
